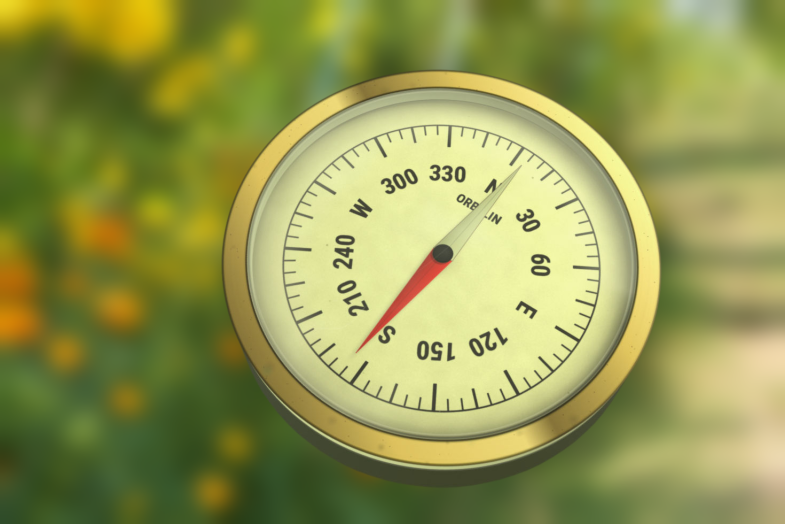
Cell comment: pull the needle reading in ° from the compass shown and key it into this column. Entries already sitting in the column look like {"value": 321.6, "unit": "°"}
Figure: {"value": 185, "unit": "°"}
